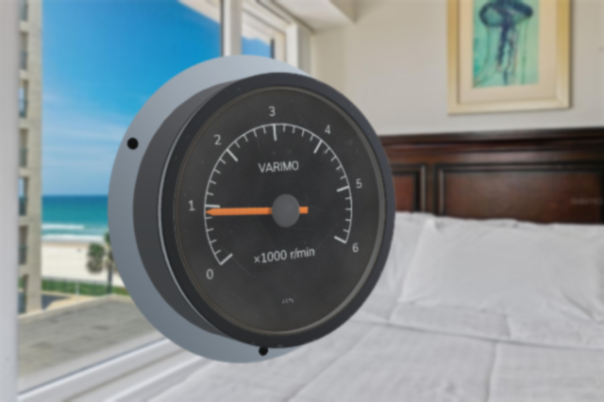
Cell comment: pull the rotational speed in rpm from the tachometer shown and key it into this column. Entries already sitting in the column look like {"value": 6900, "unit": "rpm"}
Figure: {"value": 900, "unit": "rpm"}
